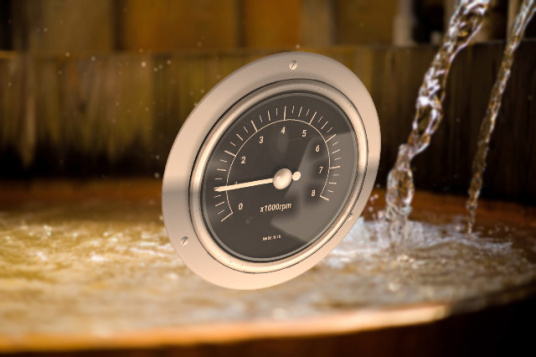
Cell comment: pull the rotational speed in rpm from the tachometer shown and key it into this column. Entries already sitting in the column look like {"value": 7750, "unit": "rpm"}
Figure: {"value": 1000, "unit": "rpm"}
